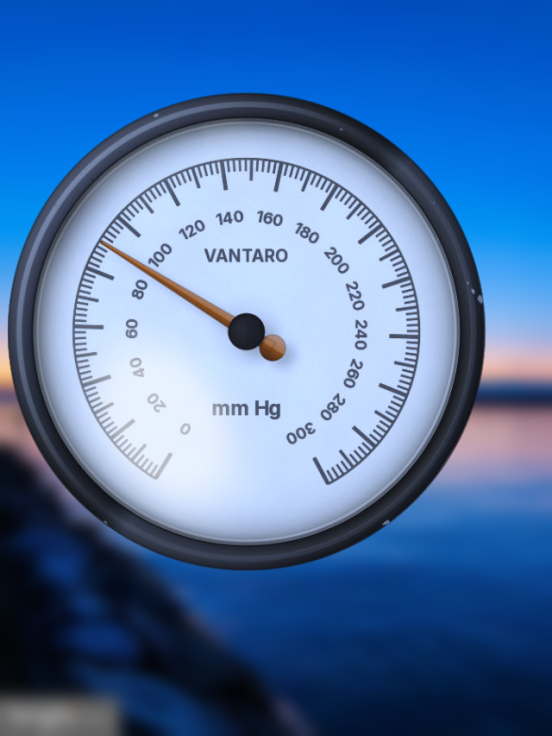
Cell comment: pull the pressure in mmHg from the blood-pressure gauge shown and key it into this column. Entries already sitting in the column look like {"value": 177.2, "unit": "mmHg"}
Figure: {"value": 90, "unit": "mmHg"}
